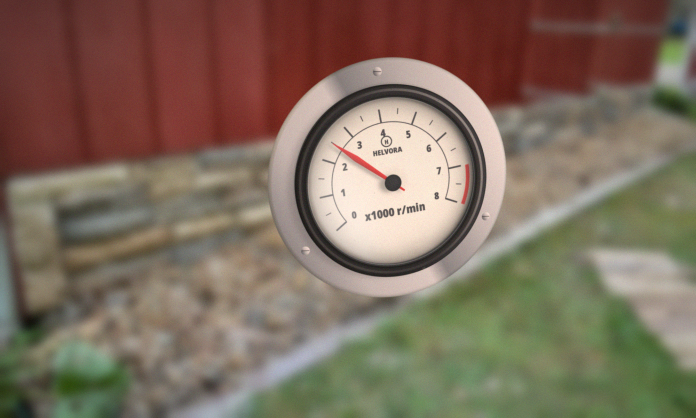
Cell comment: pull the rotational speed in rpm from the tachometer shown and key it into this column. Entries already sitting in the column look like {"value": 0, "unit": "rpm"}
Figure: {"value": 2500, "unit": "rpm"}
